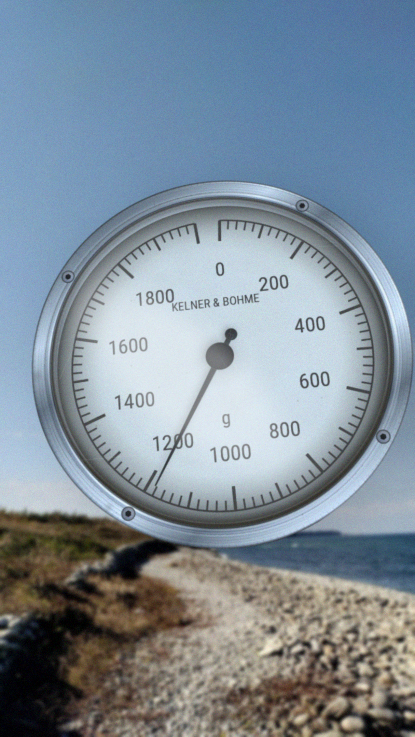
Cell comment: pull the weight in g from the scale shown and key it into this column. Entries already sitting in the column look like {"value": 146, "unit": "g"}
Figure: {"value": 1180, "unit": "g"}
